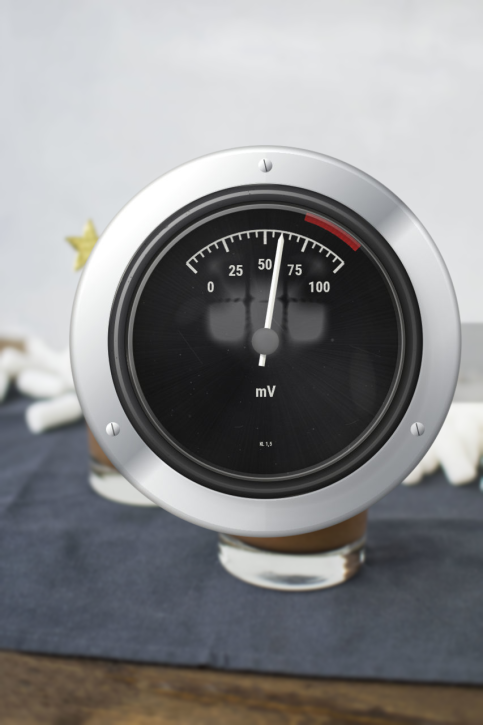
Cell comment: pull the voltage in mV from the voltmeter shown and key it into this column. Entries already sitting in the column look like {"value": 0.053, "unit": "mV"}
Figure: {"value": 60, "unit": "mV"}
